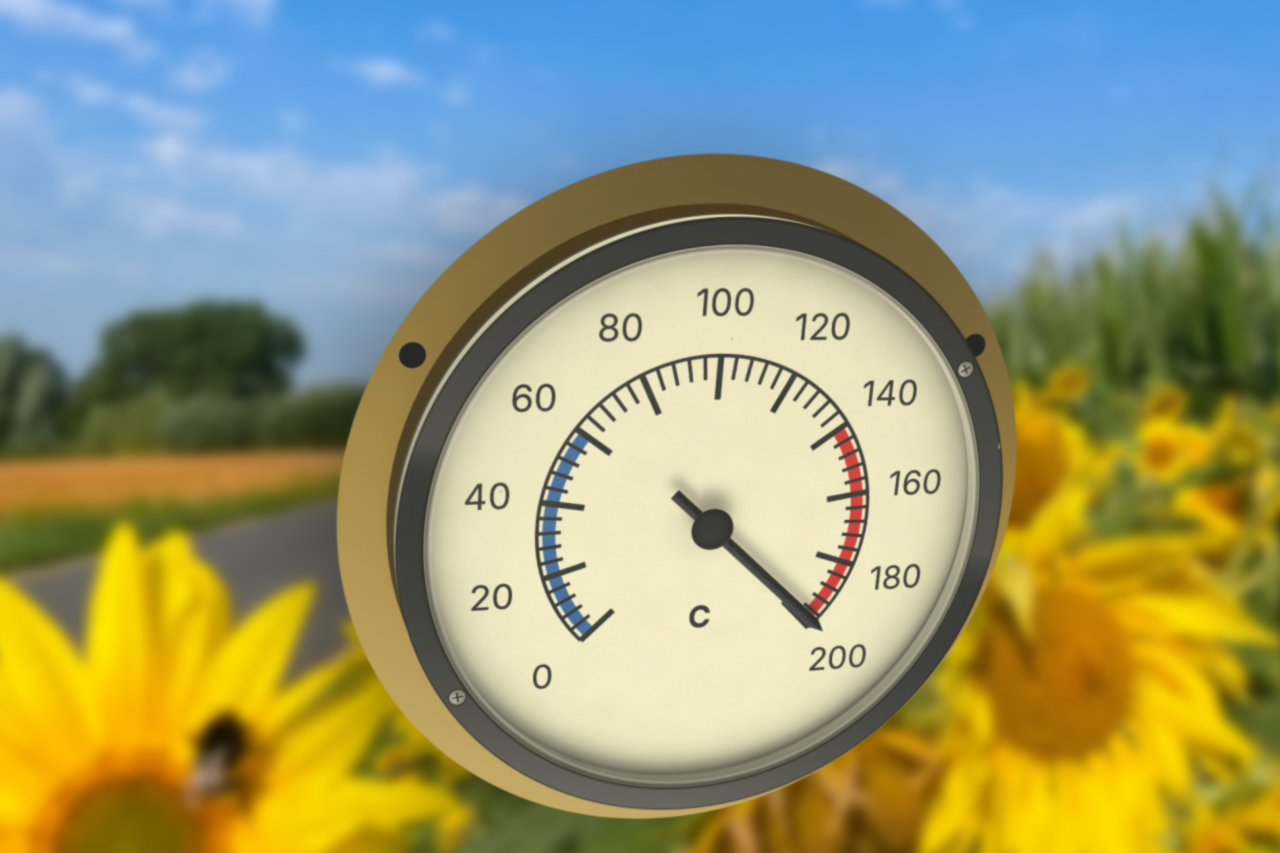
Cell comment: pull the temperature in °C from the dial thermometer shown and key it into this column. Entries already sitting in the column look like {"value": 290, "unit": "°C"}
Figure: {"value": 198, "unit": "°C"}
